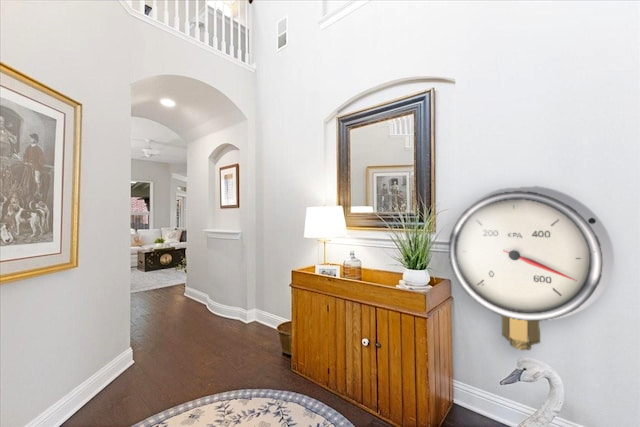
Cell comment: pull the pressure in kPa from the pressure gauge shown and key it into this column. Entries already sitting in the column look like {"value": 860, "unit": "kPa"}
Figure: {"value": 550, "unit": "kPa"}
